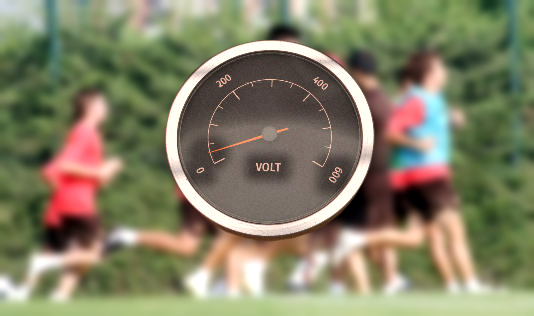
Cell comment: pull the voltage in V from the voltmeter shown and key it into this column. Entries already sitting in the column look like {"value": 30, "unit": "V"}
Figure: {"value": 25, "unit": "V"}
